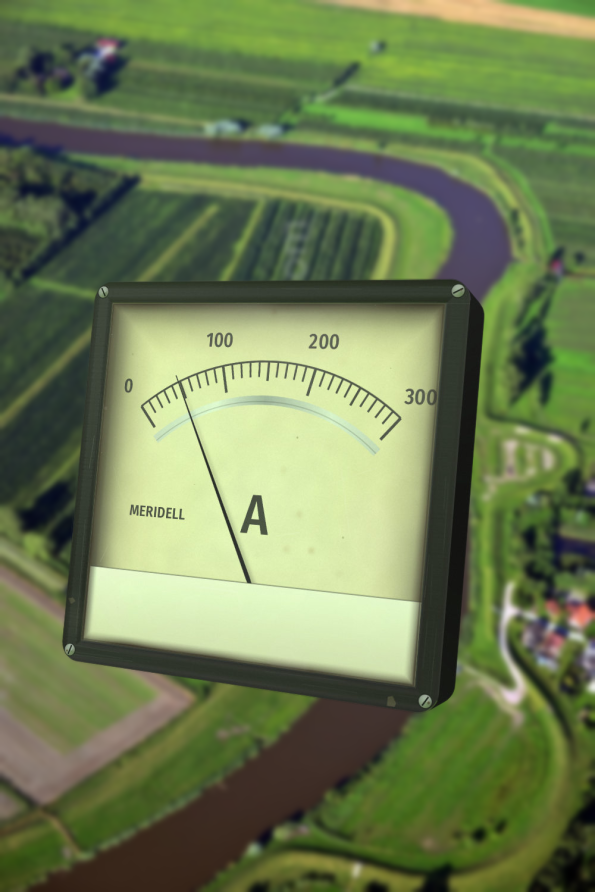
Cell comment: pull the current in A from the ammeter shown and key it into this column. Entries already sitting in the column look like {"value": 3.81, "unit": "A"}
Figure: {"value": 50, "unit": "A"}
